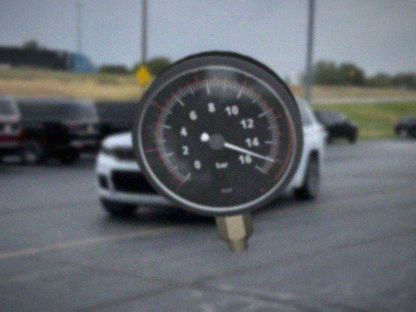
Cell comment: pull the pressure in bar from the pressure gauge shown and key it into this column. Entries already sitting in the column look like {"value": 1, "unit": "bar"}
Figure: {"value": 15, "unit": "bar"}
